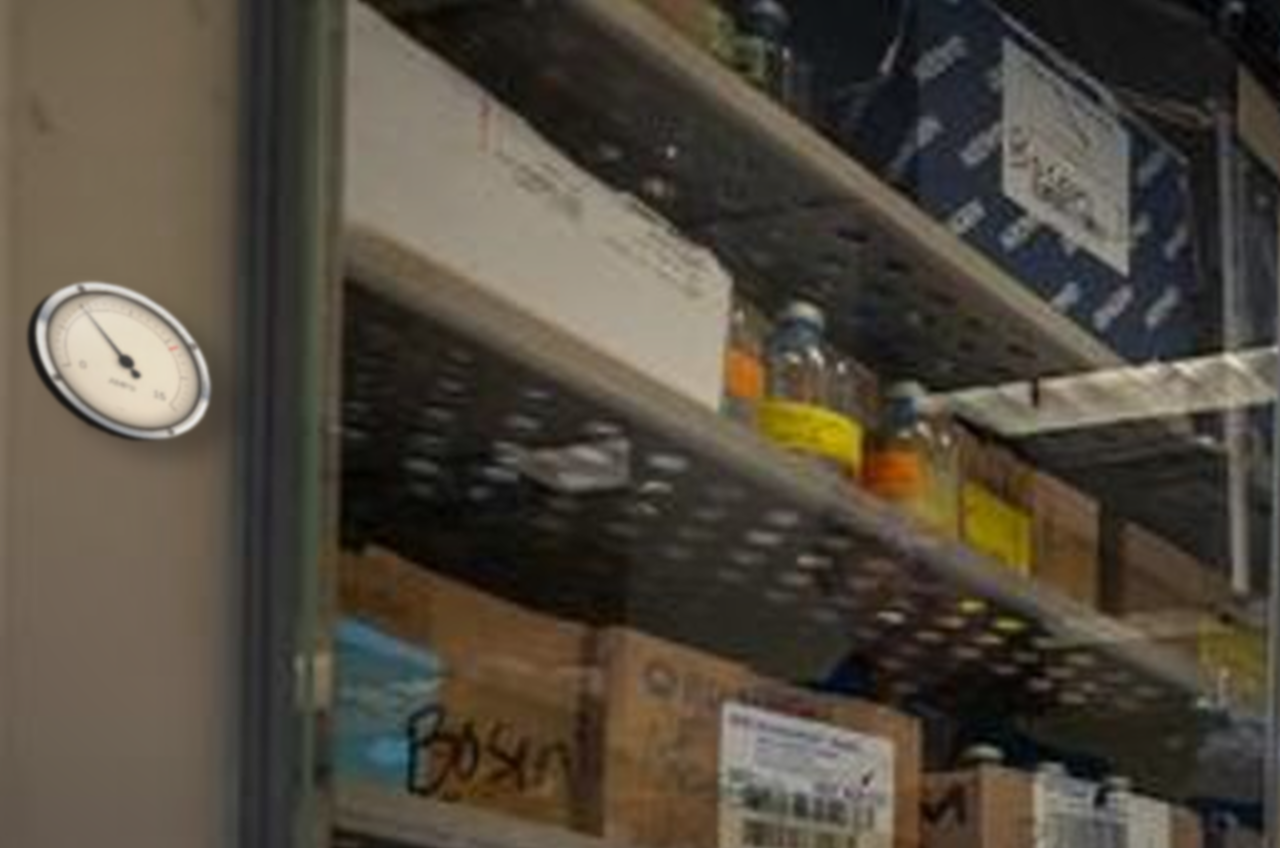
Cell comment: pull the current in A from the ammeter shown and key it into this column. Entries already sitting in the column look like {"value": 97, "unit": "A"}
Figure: {"value": 4.5, "unit": "A"}
